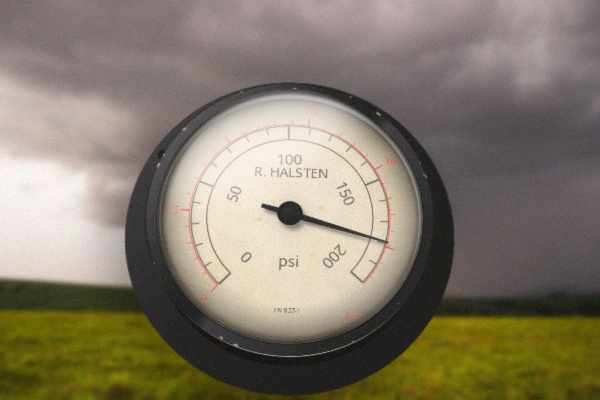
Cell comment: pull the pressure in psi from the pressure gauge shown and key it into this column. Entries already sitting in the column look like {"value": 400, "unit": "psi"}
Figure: {"value": 180, "unit": "psi"}
